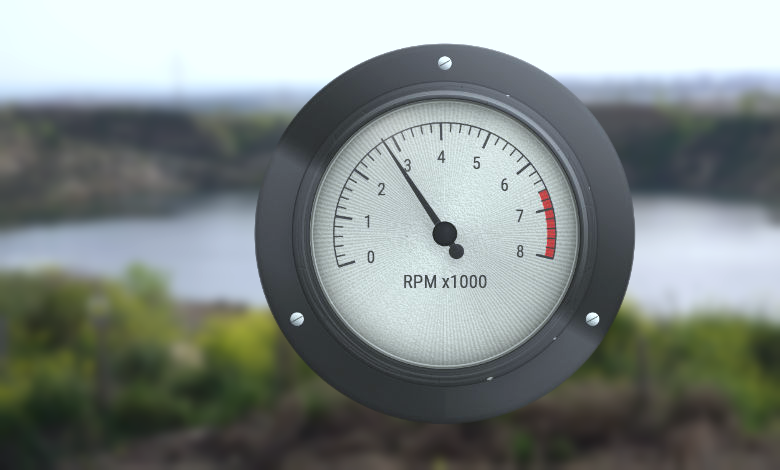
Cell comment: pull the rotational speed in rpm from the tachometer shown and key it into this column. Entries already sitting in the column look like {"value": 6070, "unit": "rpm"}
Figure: {"value": 2800, "unit": "rpm"}
